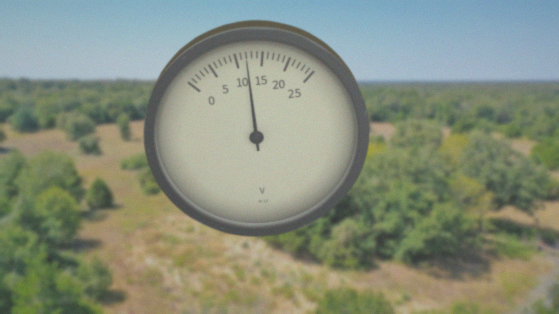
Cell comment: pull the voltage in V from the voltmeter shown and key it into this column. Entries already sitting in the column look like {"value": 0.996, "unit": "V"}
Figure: {"value": 12, "unit": "V"}
